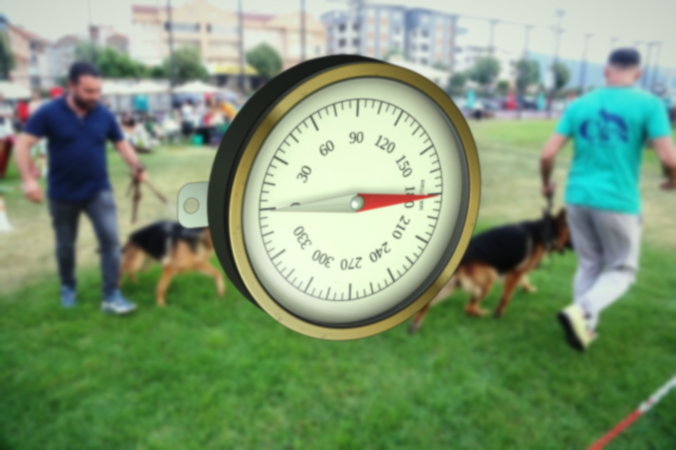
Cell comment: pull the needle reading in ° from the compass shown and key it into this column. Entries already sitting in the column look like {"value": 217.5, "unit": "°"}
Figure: {"value": 180, "unit": "°"}
